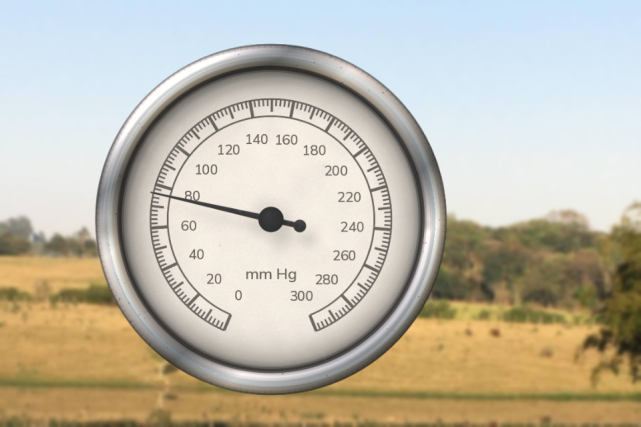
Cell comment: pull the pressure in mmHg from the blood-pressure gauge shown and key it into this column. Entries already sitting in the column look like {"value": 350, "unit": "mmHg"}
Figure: {"value": 76, "unit": "mmHg"}
